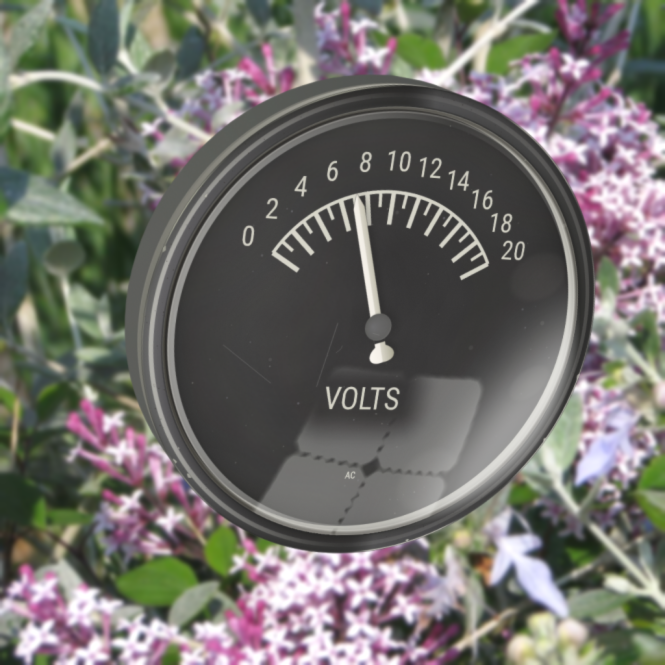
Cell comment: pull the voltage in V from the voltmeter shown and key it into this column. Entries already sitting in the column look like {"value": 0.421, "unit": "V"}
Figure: {"value": 7, "unit": "V"}
